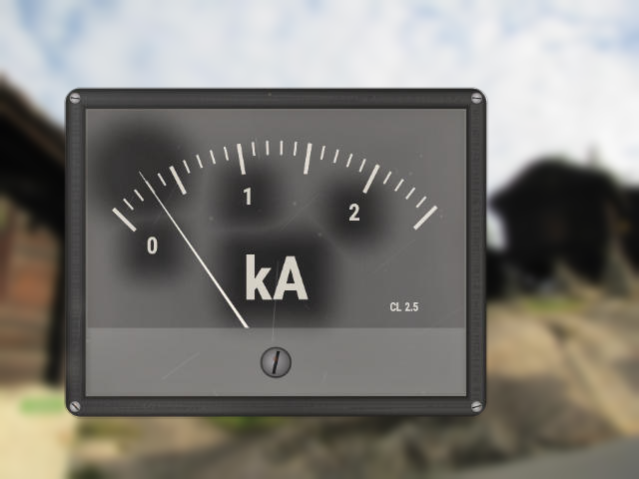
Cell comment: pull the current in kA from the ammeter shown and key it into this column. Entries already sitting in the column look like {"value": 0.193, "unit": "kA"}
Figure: {"value": 0.3, "unit": "kA"}
